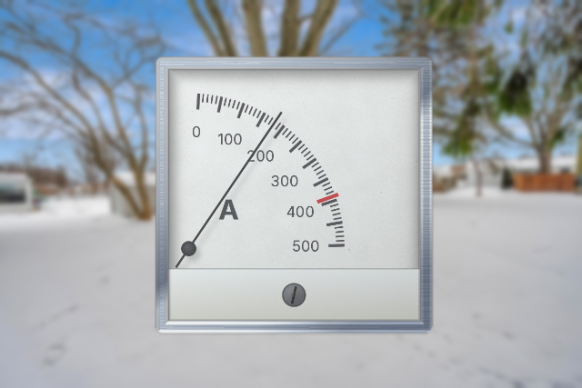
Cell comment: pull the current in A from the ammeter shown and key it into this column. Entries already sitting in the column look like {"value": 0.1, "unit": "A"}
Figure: {"value": 180, "unit": "A"}
